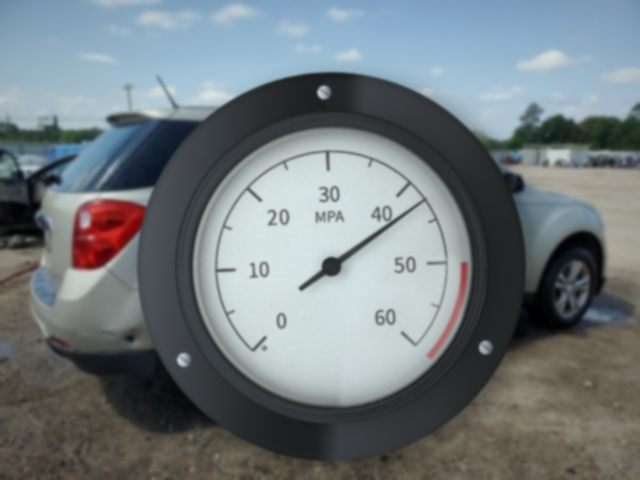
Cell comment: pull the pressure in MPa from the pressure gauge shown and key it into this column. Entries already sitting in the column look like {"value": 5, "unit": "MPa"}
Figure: {"value": 42.5, "unit": "MPa"}
